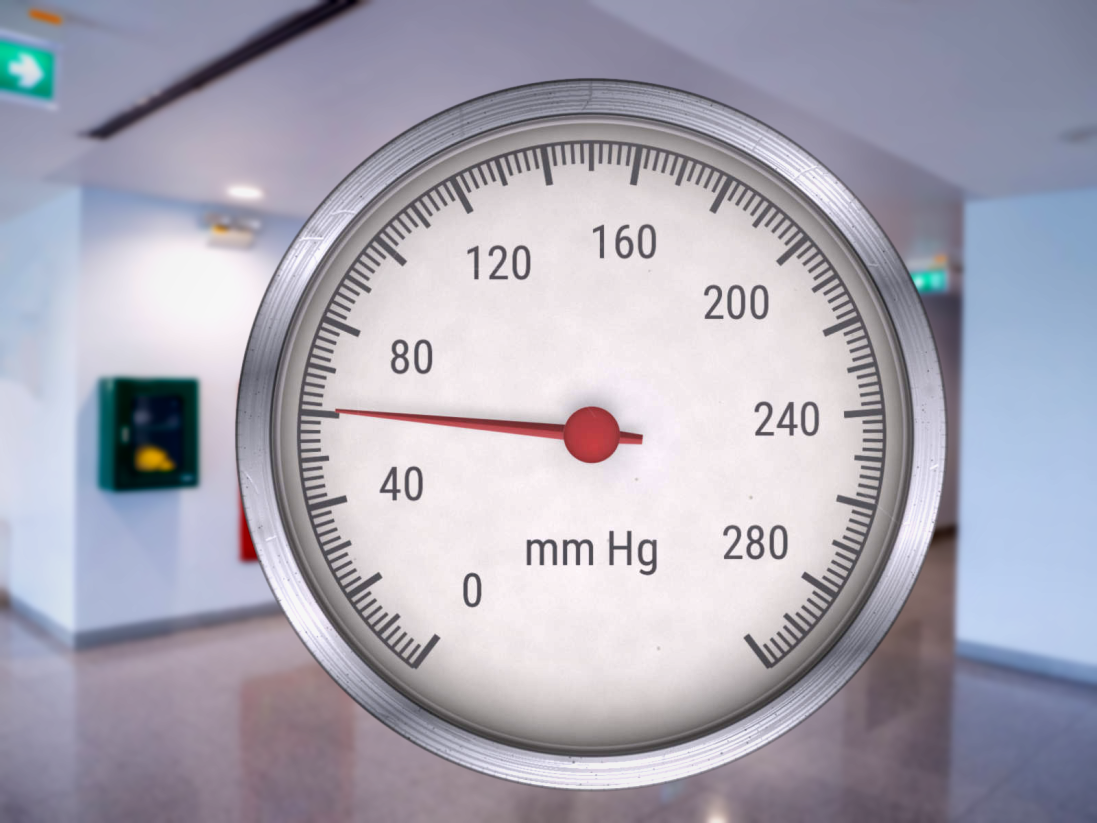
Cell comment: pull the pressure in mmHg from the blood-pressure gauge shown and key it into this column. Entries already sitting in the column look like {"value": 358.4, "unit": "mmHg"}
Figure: {"value": 61, "unit": "mmHg"}
